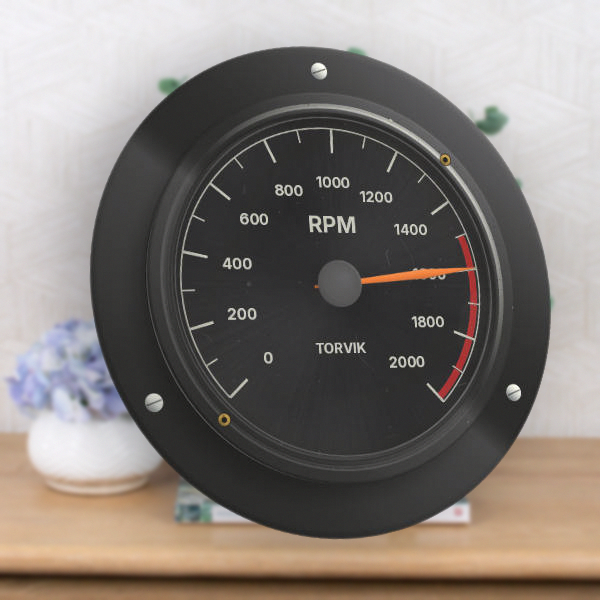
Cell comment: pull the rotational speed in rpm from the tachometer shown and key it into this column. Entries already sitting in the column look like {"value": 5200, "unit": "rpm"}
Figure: {"value": 1600, "unit": "rpm"}
